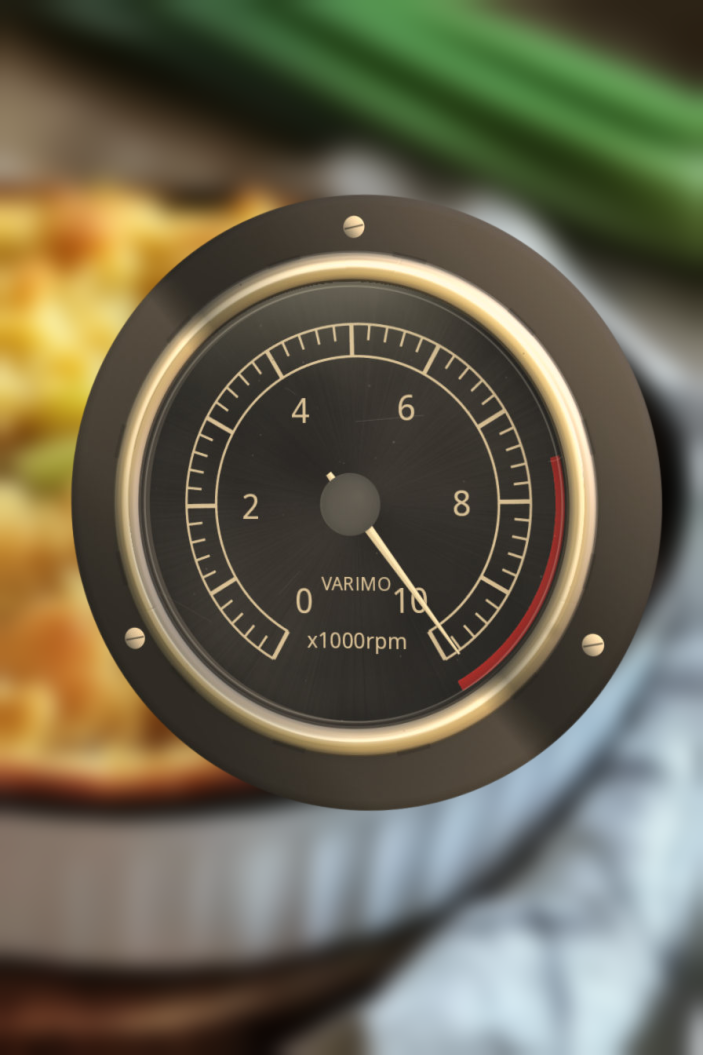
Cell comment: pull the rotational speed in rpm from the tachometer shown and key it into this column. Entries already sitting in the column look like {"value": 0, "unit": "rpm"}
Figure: {"value": 9800, "unit": "rpm"}
